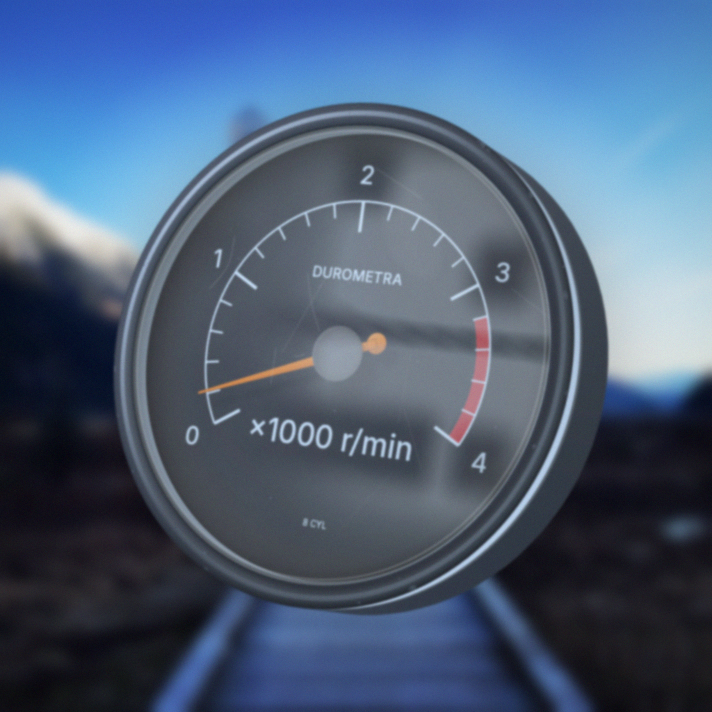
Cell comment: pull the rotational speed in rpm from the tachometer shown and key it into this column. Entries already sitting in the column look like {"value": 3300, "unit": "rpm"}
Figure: {"value": 200, "unit": "rpm"}
